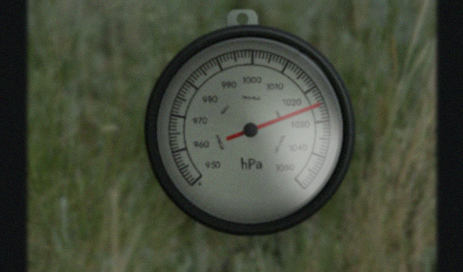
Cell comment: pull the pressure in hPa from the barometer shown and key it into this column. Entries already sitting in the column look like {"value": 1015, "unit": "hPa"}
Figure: {"value": 1025, "unit": "hPa"}
